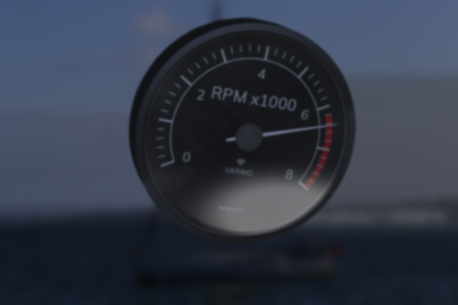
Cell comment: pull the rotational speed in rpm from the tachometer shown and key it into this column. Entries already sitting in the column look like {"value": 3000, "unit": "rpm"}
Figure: {"value": 6400, "unit": "rpm"}
